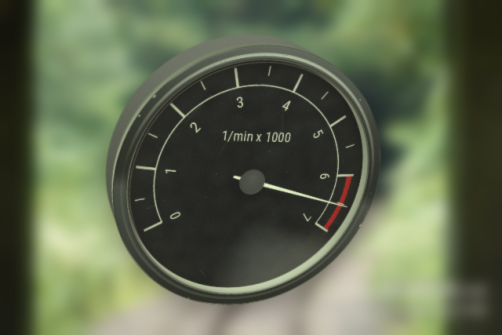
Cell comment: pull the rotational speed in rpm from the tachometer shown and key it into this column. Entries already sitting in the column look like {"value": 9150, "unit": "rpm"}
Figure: {"value": 6500, "unit": "rpm"}
